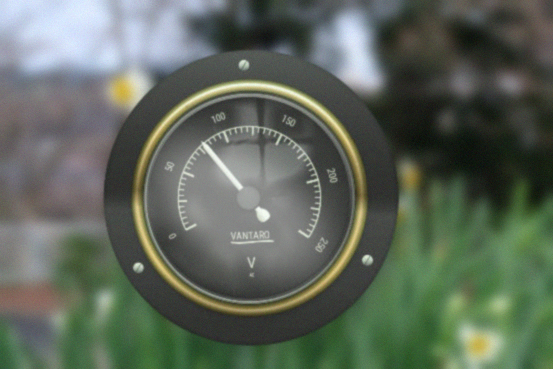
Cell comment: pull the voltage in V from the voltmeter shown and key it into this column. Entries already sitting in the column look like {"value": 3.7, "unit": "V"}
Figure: {"value": 80, "unit": "V"}
